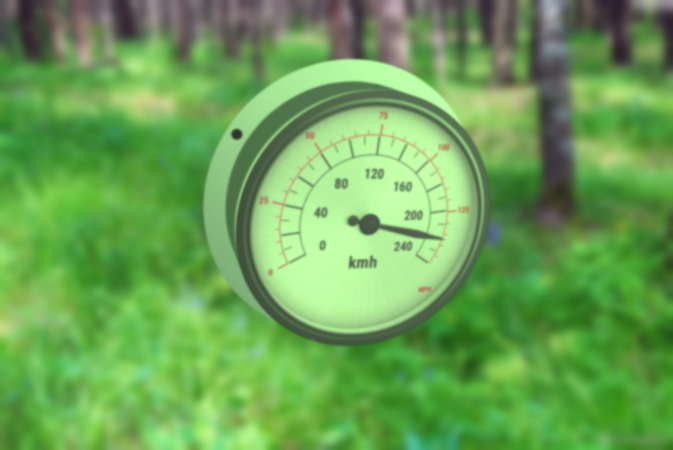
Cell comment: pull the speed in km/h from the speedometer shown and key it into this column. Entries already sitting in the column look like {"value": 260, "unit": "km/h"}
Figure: {"value": 220, "unit": "km/h"}
